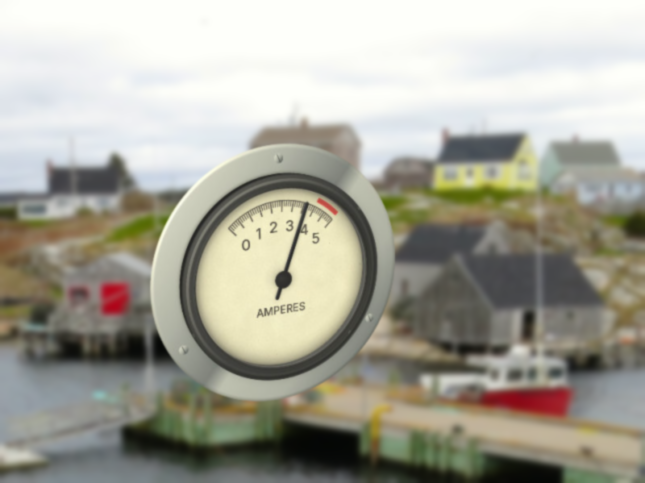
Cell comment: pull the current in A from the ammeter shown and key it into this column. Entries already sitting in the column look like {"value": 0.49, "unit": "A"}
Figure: {"value": 3.5, "unit": "A"}
